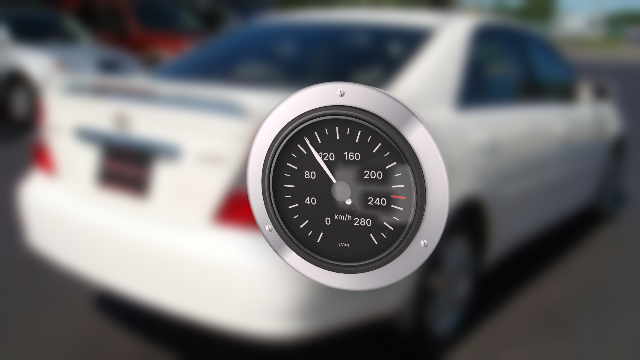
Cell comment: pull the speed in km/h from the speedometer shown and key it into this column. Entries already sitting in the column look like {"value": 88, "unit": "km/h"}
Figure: {"value": 110, "unit": "km/h"}
